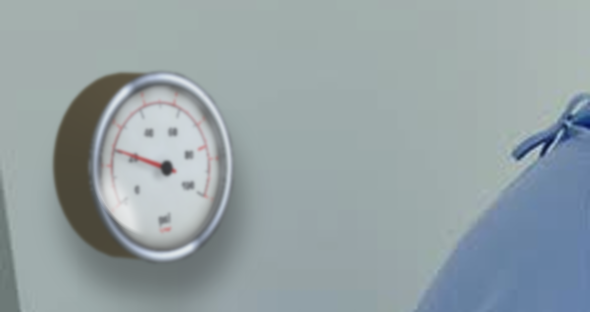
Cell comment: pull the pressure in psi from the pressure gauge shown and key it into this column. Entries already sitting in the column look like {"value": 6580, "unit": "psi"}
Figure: {"value": 20, "unit": "psi"}
